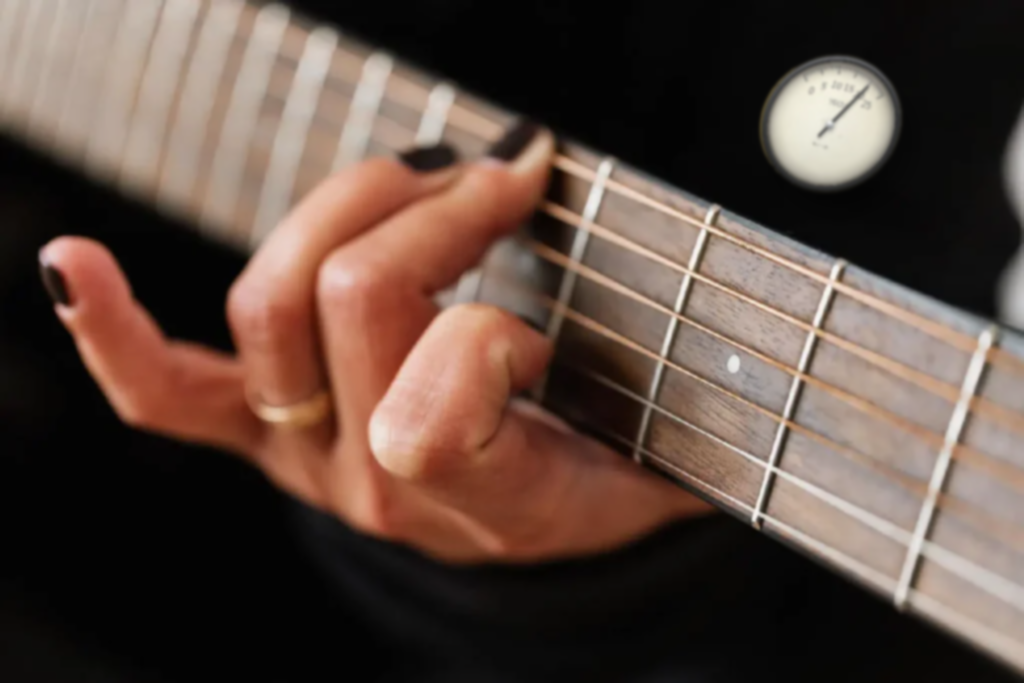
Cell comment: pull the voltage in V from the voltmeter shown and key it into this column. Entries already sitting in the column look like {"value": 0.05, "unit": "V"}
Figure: {"value": 20, "unit": "V"}
